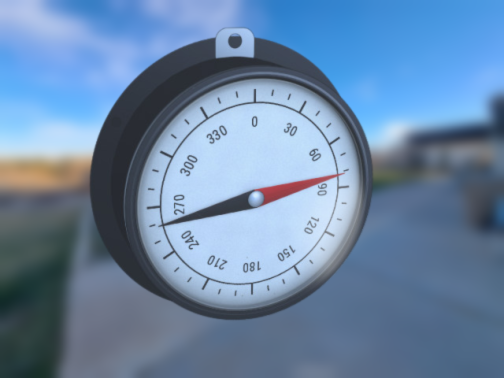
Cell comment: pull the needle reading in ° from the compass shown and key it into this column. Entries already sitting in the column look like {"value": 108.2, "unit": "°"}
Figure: {"value": 80, "unit": "°"}
